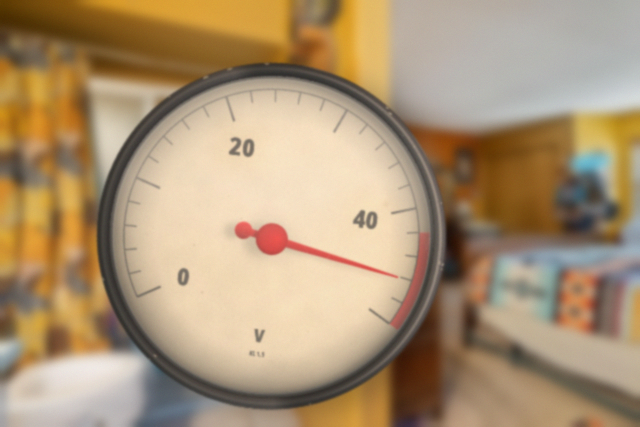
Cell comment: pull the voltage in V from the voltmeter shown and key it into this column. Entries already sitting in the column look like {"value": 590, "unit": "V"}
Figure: {"value": 46, "unit": "V"}
